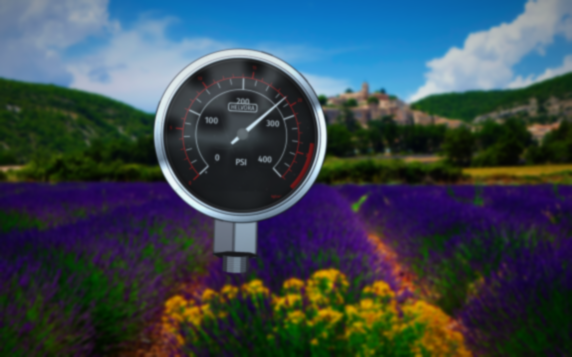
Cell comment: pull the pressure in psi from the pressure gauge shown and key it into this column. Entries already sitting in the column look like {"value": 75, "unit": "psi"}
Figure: {"value": 270, "unit": "psi"}
